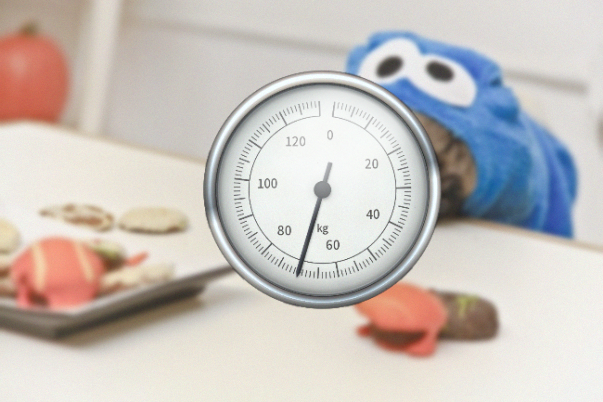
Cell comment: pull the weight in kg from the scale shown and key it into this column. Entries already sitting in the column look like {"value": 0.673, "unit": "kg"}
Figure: {"value": 70, "unit": "kg"}
